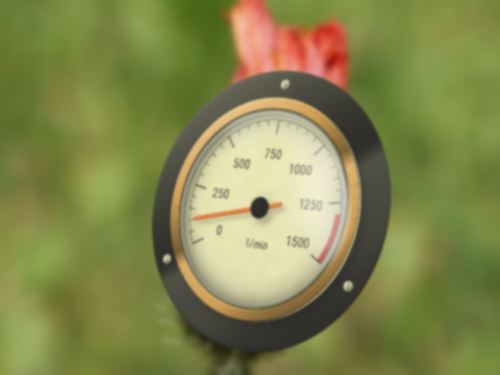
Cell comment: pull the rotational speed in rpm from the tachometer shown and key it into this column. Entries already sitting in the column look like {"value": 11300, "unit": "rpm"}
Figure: {"value": 100, "unit": "rpm"}
